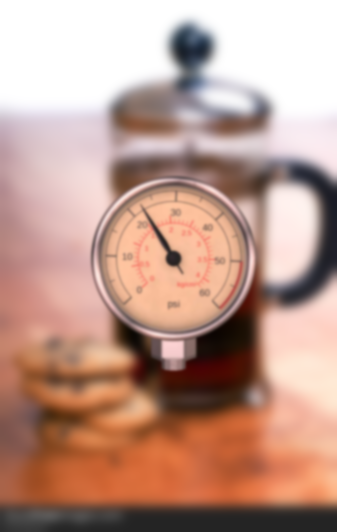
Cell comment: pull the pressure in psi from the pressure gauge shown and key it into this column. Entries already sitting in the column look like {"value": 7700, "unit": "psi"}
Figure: {"value": 22.5, "unit": "psi"}
